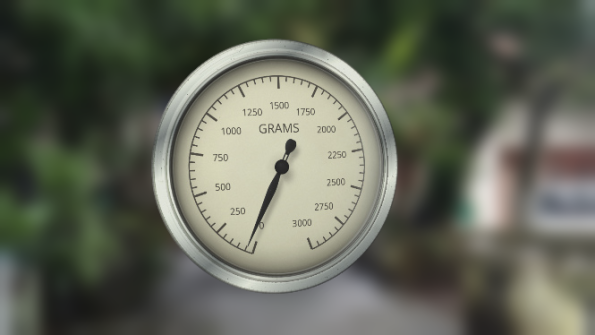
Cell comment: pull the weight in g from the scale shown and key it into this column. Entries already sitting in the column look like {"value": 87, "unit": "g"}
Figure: {"value": 50, "unit": "g"}
